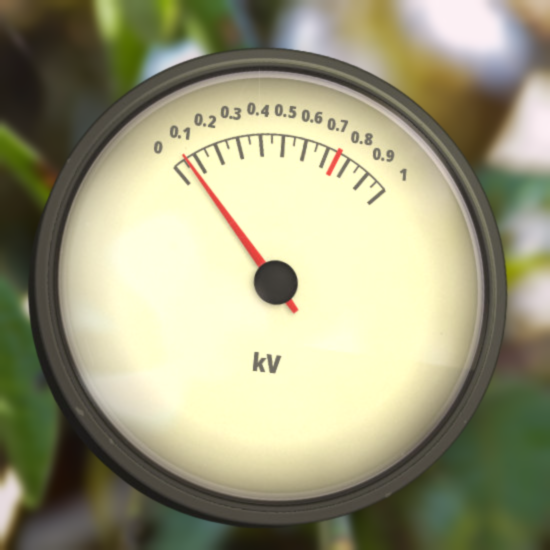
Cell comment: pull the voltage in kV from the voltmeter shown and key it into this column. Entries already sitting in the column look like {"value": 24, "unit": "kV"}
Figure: {"value": 0.05, "unit": "kV"}
